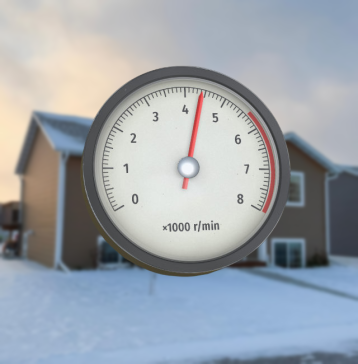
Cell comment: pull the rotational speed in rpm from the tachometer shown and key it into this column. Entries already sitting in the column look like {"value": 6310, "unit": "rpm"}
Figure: {"value": 4400, "unit": "rpm"}
